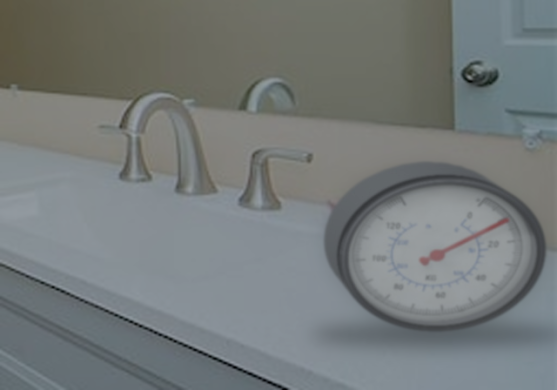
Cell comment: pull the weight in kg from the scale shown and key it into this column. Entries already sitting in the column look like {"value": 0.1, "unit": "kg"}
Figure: {"value": 10, "unit": "kg"}
